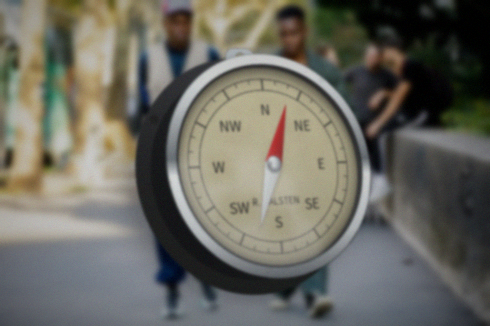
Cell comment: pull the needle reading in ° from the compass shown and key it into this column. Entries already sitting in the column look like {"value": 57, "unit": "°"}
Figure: {"value": 20, "unit": "°"}
